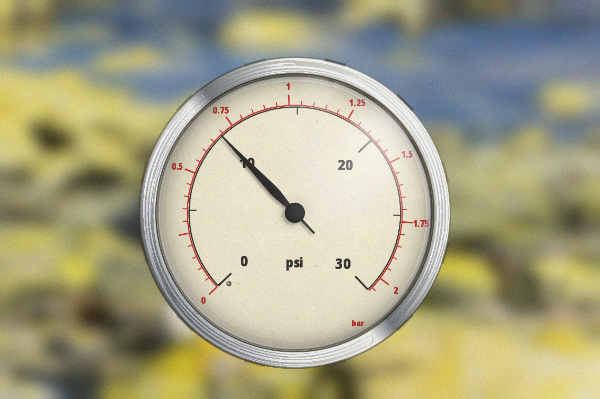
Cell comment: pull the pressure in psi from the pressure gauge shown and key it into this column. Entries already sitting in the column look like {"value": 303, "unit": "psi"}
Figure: {"value": 10, "unit": "psi"}
